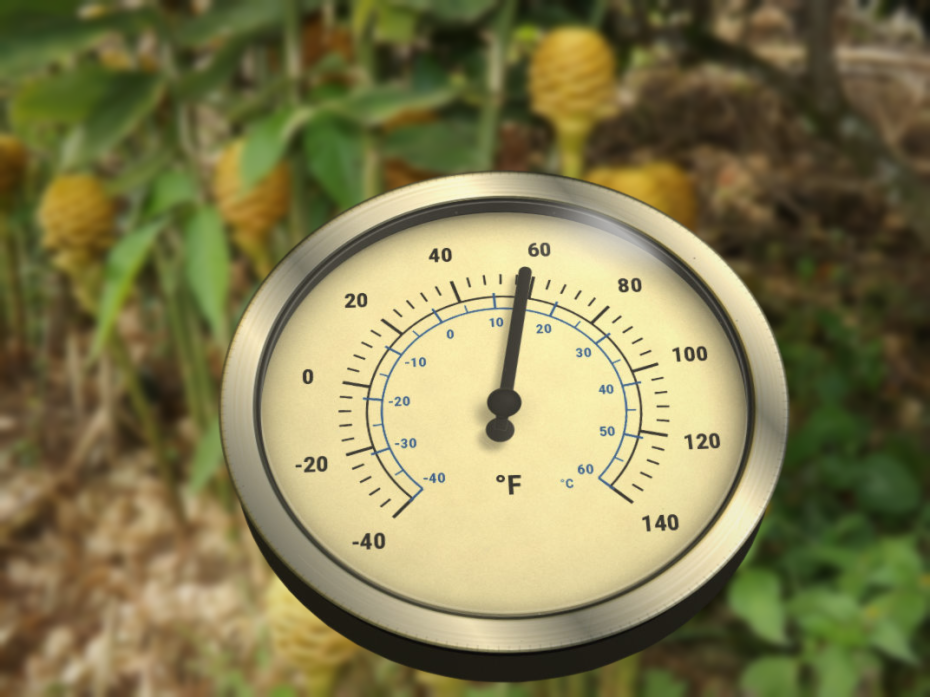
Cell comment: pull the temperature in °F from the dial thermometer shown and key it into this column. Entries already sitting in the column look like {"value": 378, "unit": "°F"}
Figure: {"value": 58, "unit": "°F"}
